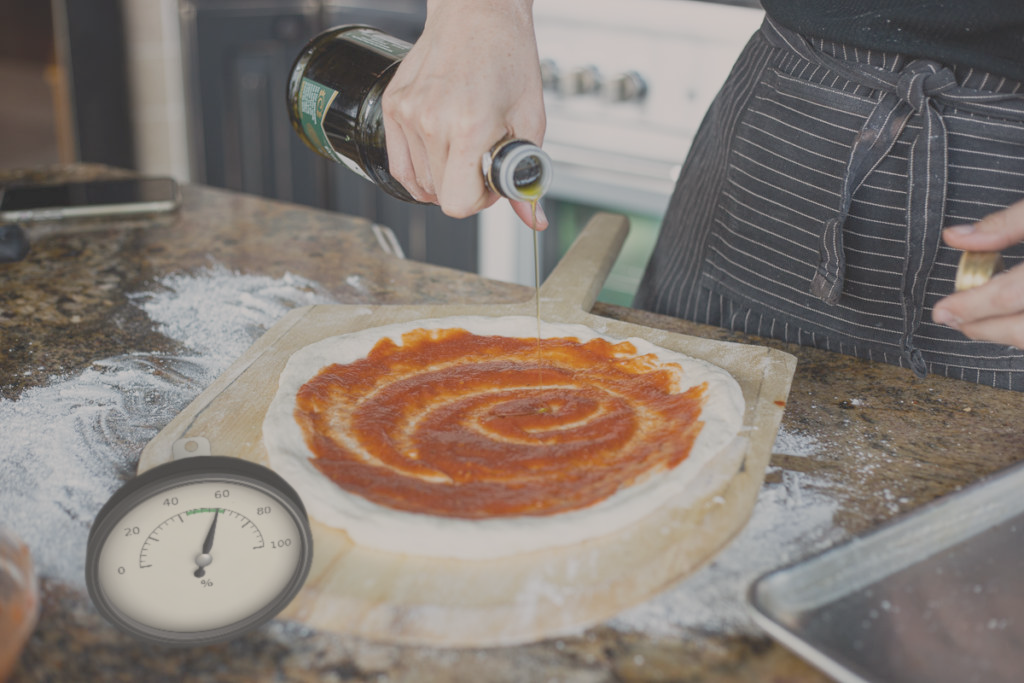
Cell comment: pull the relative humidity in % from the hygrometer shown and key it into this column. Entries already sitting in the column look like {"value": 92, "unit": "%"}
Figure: {"value": 60, "unit": "%"}
